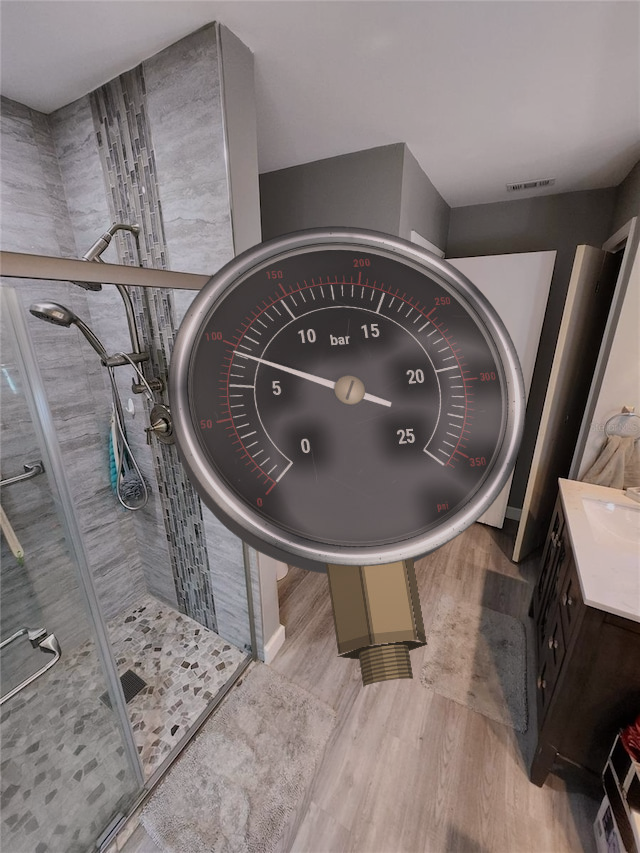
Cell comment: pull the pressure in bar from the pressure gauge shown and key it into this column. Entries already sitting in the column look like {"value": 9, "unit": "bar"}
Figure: {"value": 6.5, "unit": "bar"}
